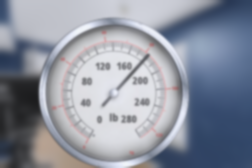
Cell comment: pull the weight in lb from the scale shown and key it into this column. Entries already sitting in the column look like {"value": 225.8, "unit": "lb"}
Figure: {"value": 180, "unit": "lb"}
